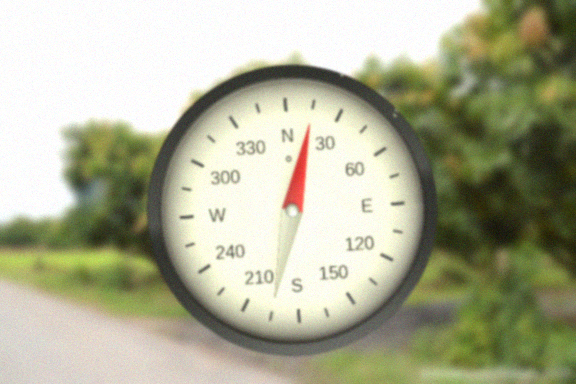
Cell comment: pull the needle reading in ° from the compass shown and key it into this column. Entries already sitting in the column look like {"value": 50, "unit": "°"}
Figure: {"value": 15, "unit": "°"}
